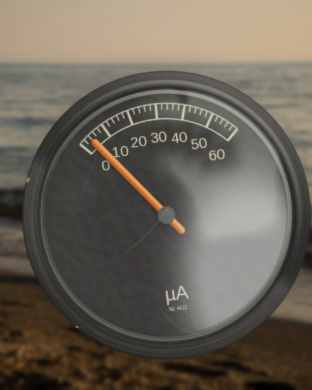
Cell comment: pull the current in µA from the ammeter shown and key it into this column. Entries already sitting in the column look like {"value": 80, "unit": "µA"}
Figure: {"value": 4, "unit": "µA"}
